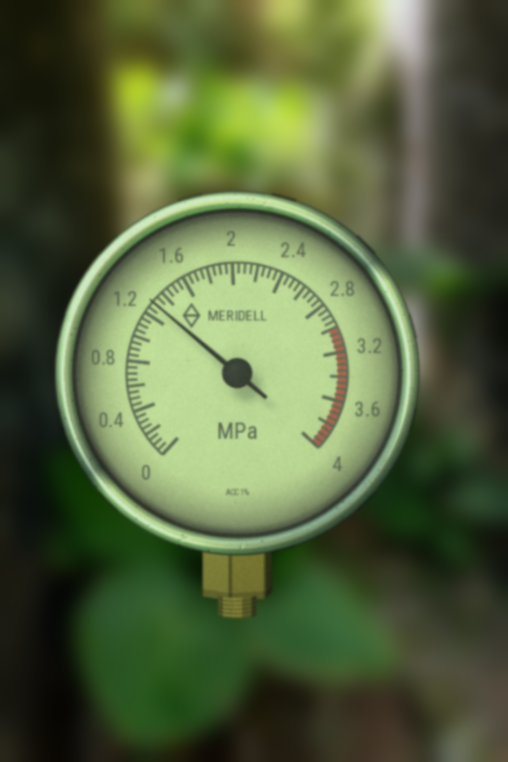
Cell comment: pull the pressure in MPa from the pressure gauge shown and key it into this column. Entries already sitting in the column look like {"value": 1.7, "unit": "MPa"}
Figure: {"value": 1.3, "unit": "MPa"}
